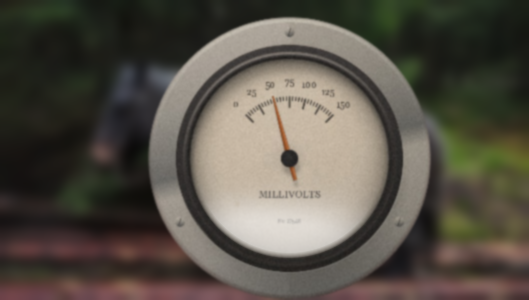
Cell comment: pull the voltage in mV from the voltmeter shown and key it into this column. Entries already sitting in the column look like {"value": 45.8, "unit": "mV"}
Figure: {"value": 50, "unit": "mV"}
